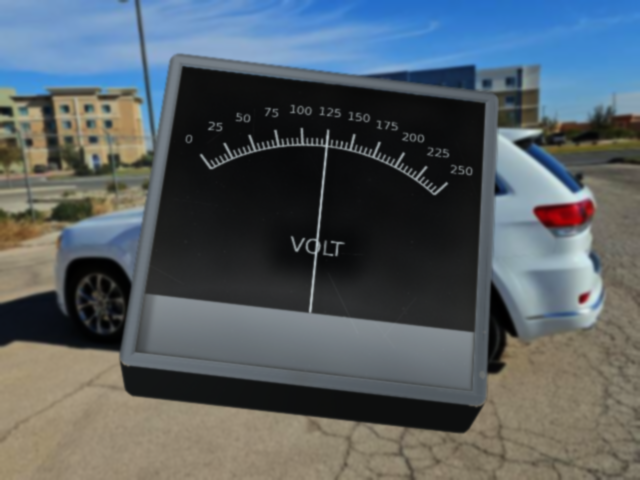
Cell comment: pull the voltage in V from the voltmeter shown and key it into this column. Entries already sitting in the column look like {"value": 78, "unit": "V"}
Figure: {"value": 125, "unit": "V"}
